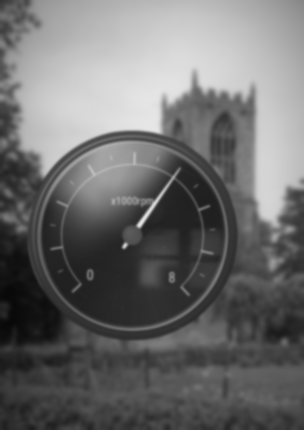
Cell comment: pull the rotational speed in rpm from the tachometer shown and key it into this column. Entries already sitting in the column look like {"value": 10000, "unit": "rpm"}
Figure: {"value": 5000, "unit": "rpm"}
